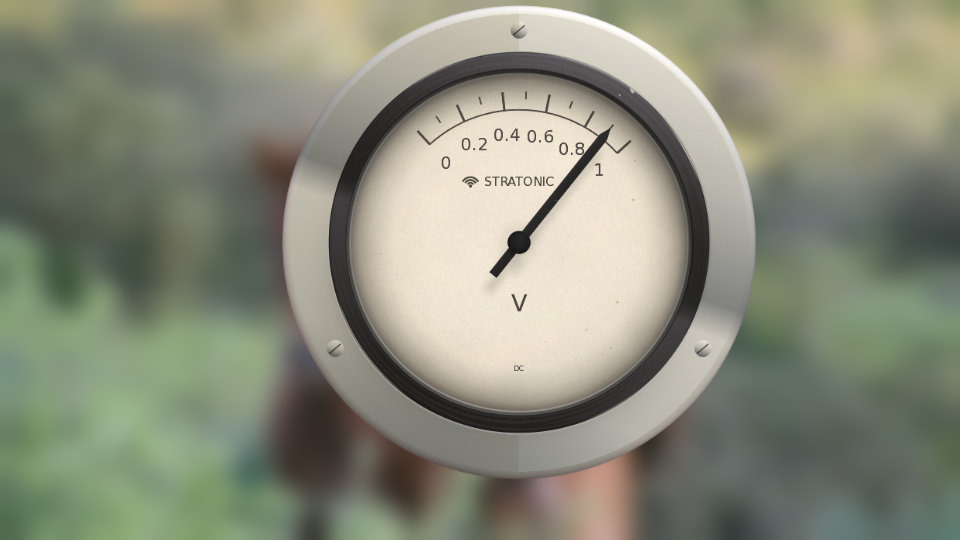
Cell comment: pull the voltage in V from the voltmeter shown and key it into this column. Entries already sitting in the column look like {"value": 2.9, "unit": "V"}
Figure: {"value": 0.9, "unit": "V"}
